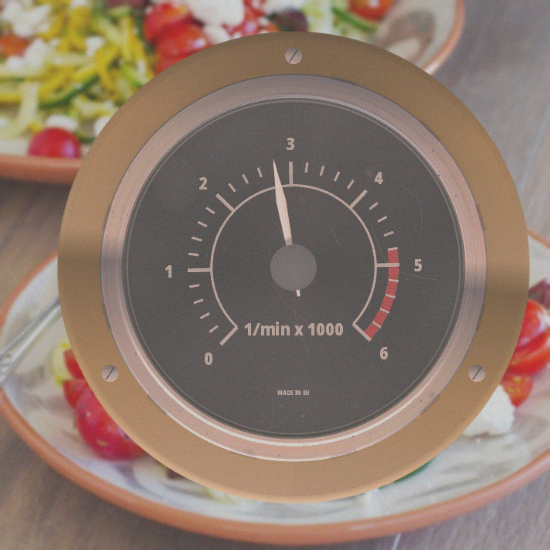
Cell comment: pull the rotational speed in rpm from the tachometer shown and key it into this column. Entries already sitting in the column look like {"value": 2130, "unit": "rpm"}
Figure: {"value": 2800, "unit": "rpm"}
